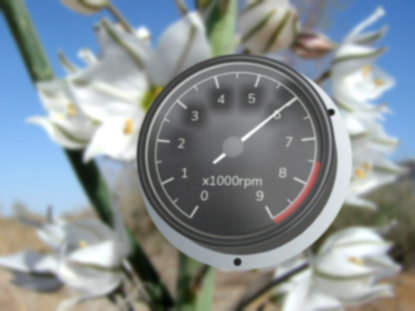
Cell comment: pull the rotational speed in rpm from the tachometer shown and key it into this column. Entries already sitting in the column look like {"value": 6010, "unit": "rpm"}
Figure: {"value": 6000, "unit": "rpm"}
